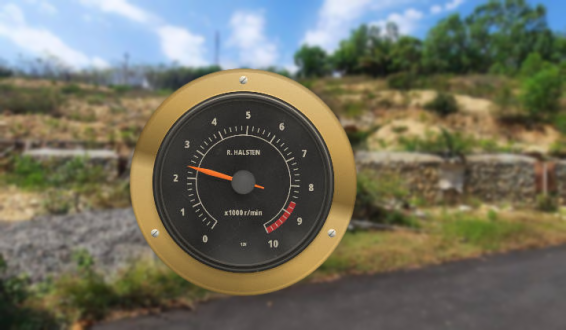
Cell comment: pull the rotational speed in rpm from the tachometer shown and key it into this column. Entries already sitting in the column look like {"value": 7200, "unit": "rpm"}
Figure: {"value": 2400, "unit": "rpm"}
